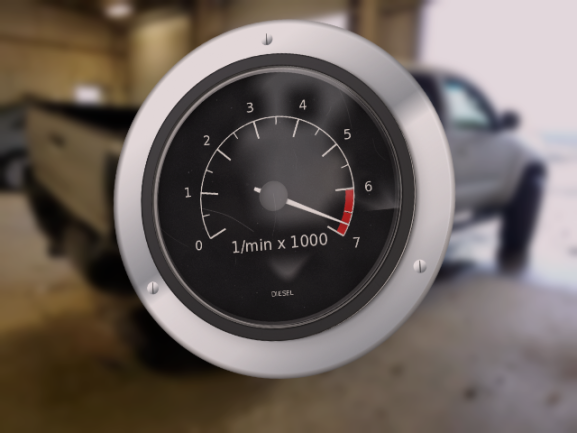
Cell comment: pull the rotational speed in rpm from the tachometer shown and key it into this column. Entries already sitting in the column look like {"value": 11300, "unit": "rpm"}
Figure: {"value": 6750, "unit": "rpm"}
